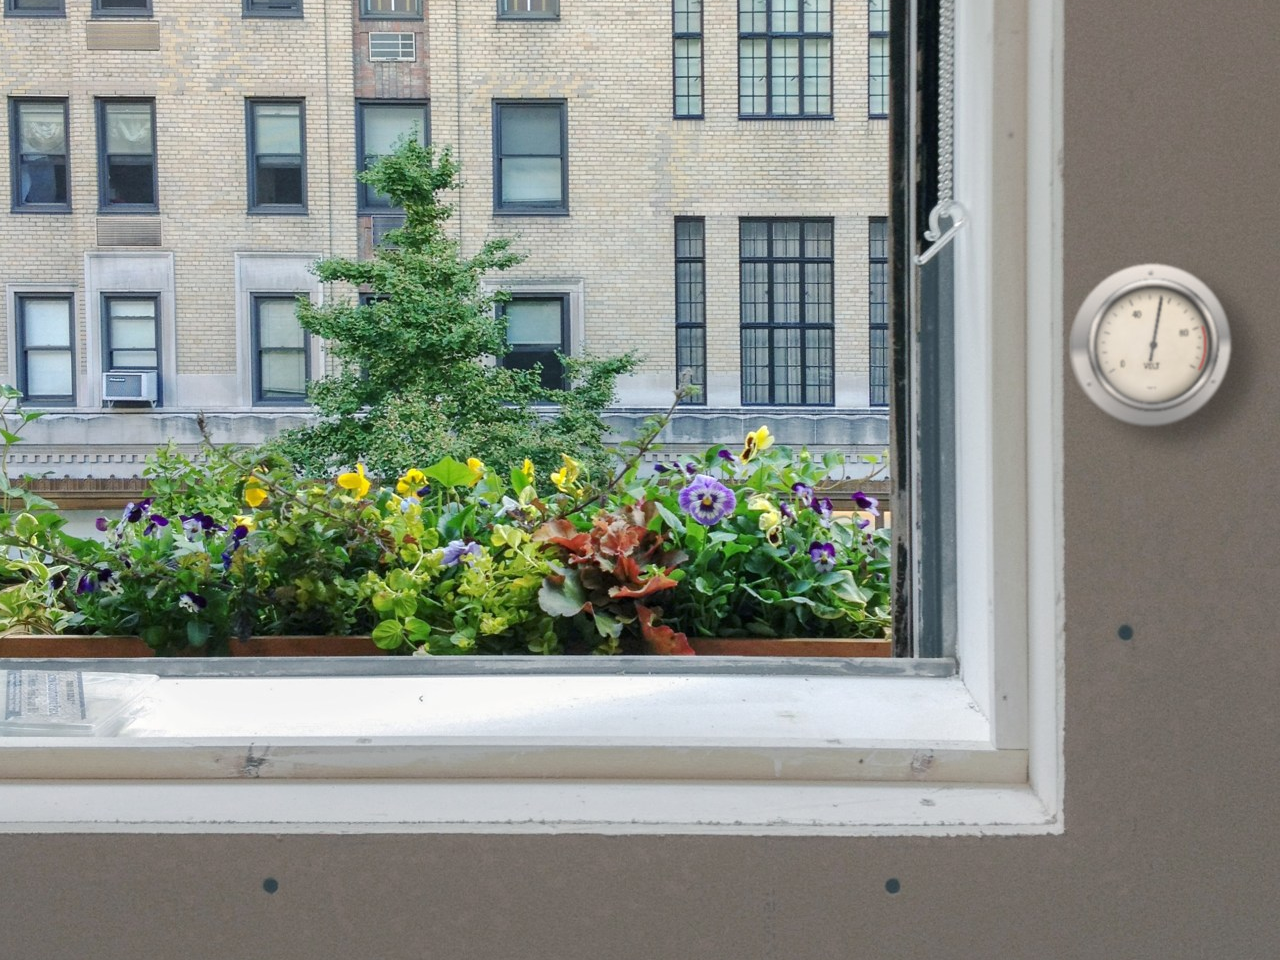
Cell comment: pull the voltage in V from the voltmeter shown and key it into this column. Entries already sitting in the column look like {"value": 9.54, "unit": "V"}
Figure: {"value": 55, "unit": "V"}
